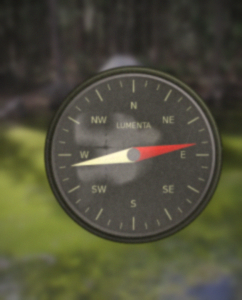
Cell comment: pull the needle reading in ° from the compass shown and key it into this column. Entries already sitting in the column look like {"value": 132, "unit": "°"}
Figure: {"value": 80, "unit": "°"}
